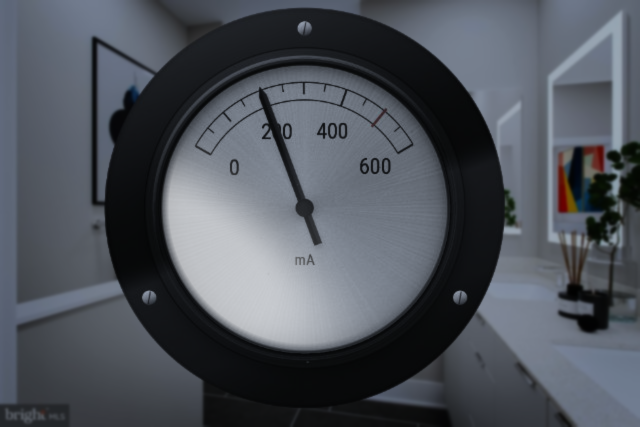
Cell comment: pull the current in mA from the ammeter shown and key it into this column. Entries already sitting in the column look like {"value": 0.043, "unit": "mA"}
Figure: {"value": 200, "unit": "mA"}
